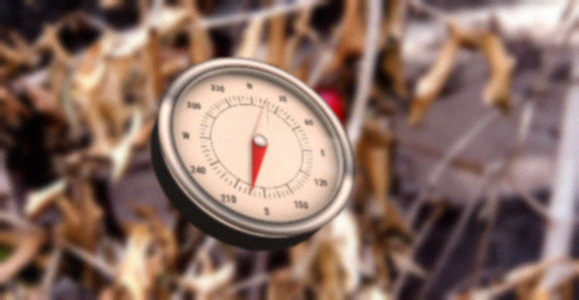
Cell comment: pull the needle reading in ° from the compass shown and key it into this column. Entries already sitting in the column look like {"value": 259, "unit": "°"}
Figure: {"value": 195, "unit": "°"}
